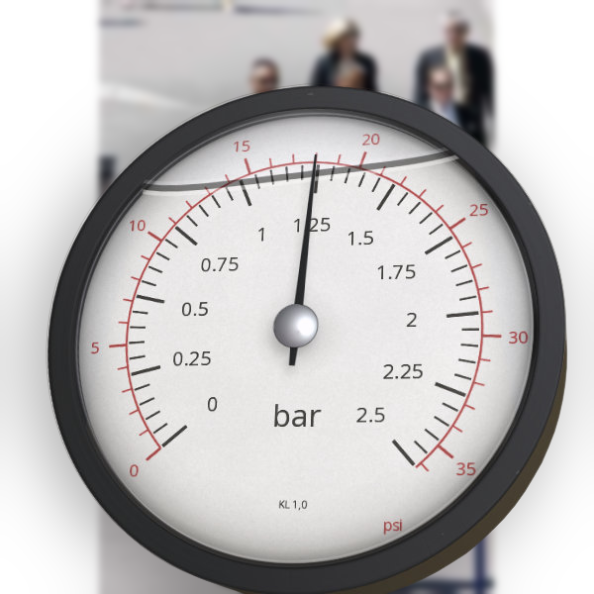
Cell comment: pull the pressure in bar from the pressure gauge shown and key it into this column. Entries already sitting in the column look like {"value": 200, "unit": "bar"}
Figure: {"value": 1.25, "unit": "bar"}
